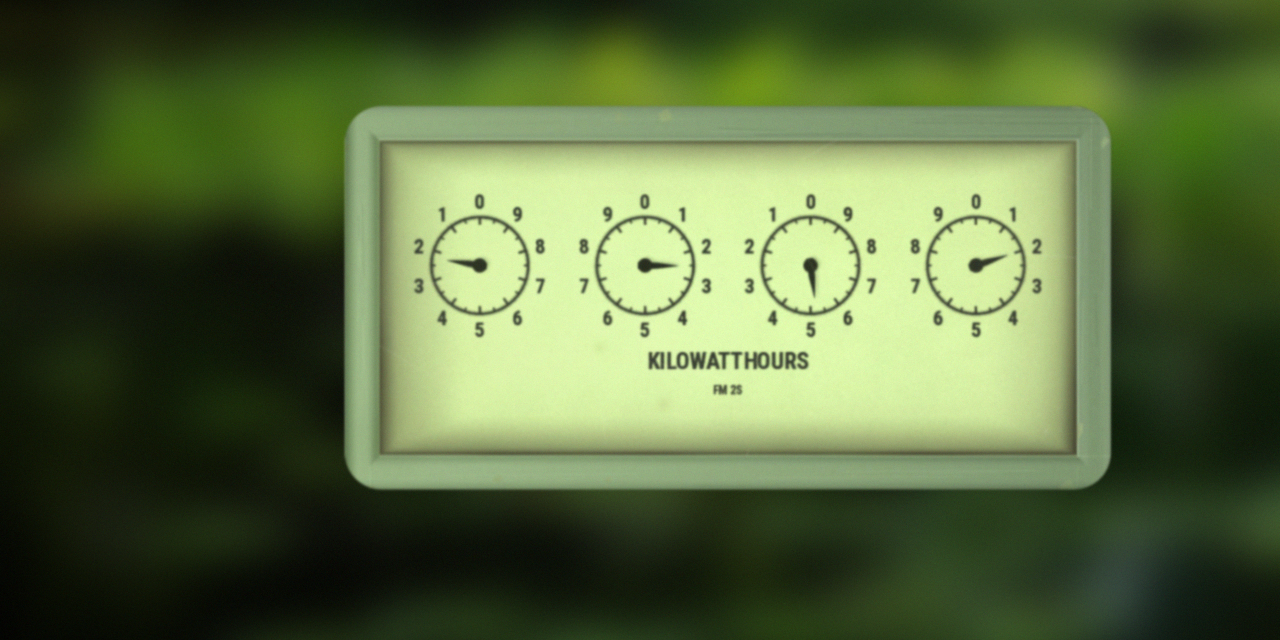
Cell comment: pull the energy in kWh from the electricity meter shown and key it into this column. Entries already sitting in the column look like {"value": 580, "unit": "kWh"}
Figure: {"value": 2252, "unit": "kWh"}
